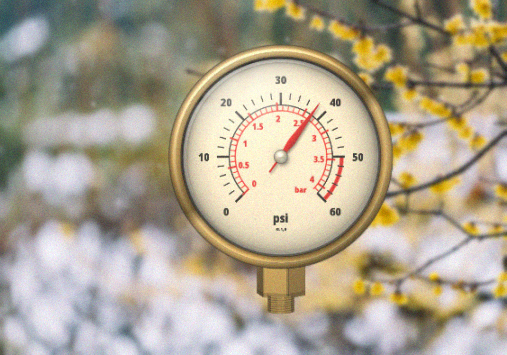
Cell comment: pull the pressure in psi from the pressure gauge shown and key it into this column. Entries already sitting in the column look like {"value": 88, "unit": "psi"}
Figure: {"value": 38, "unit": "psi"}
